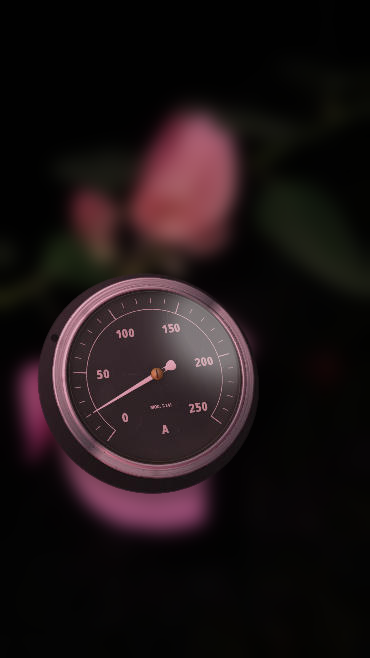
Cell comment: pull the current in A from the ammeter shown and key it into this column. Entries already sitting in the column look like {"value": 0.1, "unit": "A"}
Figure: {"value": 20, "unit": "A"}
